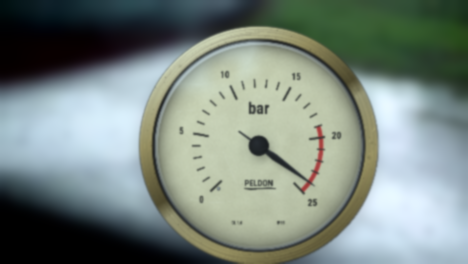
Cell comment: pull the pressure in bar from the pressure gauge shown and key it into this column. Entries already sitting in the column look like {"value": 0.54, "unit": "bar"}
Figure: {"value": 24, "unit": "bar"}
